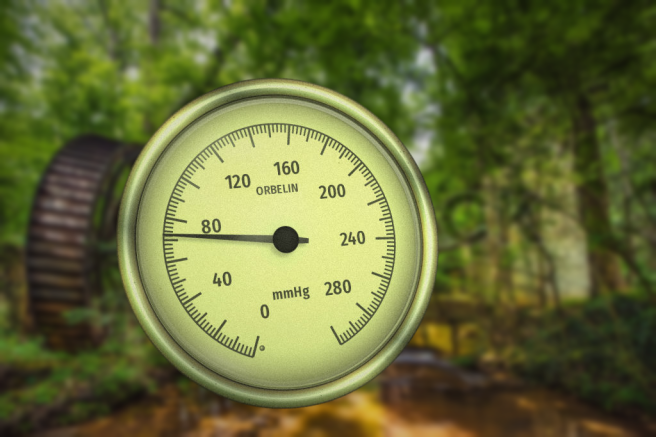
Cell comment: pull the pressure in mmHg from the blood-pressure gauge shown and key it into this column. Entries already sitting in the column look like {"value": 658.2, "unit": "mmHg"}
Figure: {"value": 72, "unit": "mmHg"}
